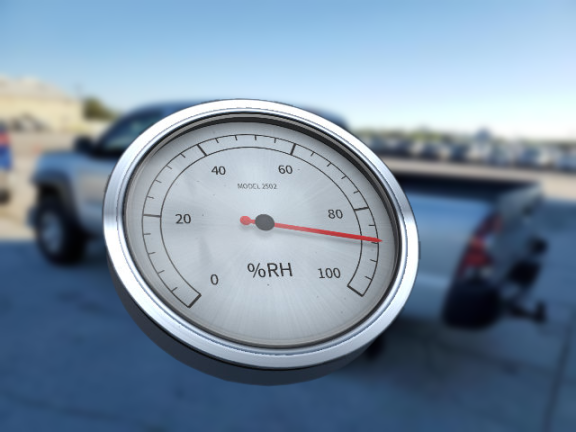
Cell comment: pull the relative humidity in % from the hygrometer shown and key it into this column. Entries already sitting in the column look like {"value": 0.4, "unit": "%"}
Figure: {"value": 88, "unit": "%"}
